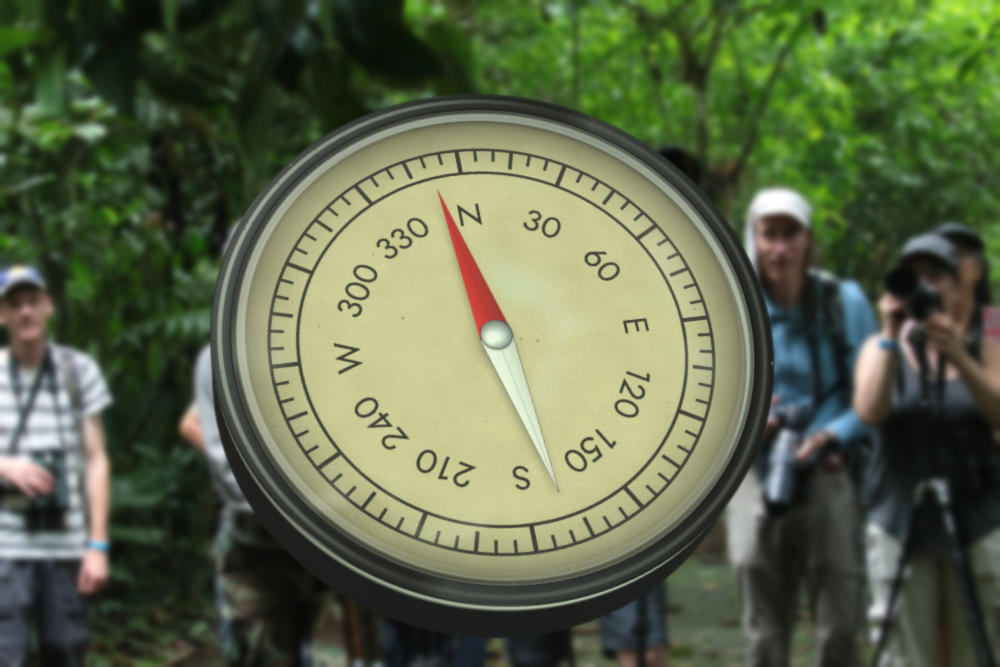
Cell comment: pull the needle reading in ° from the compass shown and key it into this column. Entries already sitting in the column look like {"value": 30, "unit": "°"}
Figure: {"value": 350, "unit": "°"}
